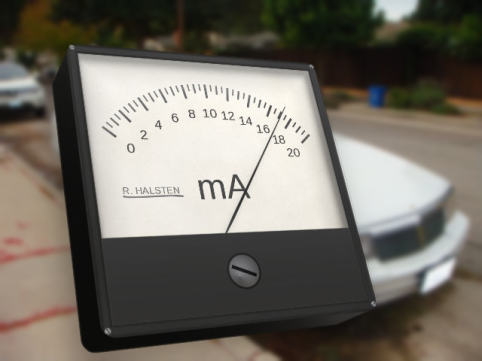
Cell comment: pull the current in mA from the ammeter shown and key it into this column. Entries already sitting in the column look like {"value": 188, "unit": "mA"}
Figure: {"value": 17, "unit": "mA"}
